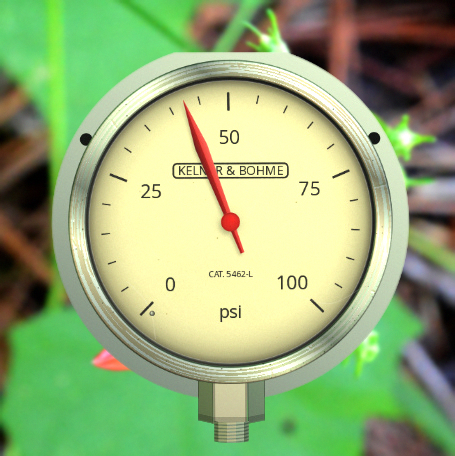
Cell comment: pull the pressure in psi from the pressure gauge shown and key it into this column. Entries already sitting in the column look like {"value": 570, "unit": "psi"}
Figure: {"value": 42.5, "unit": "psi"}
